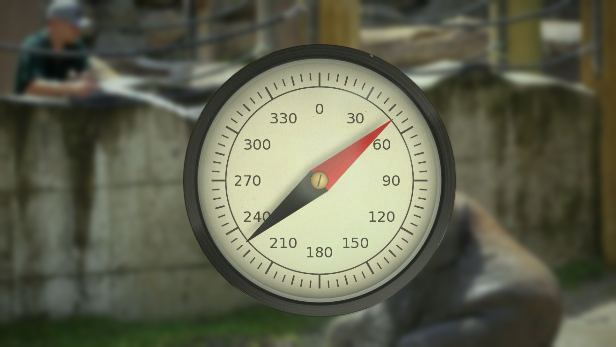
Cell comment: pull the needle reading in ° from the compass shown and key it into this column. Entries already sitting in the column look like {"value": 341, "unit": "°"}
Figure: {"value": 50, "unit": "°"}
